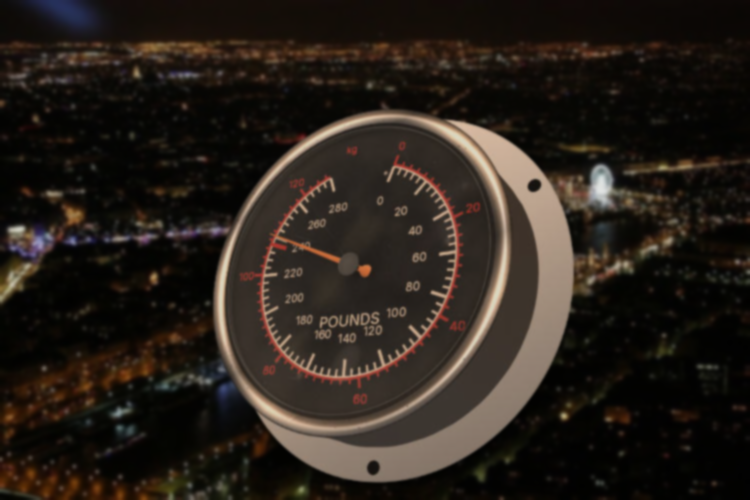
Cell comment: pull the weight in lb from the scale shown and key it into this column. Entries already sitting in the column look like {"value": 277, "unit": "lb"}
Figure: {"value": 240, "unit": "lb"}
